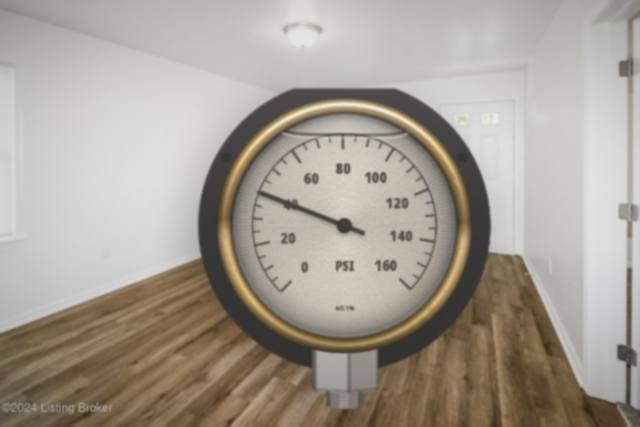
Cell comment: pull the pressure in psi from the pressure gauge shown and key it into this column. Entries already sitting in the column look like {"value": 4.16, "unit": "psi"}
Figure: {"value": 40, "unit": "psi"}
